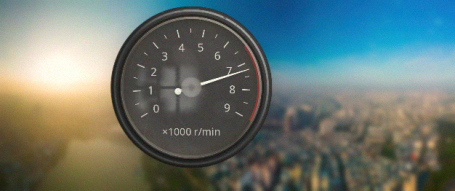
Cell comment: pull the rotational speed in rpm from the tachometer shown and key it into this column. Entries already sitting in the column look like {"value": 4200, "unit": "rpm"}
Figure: {"value": 7250, "unit": "rpm"}
